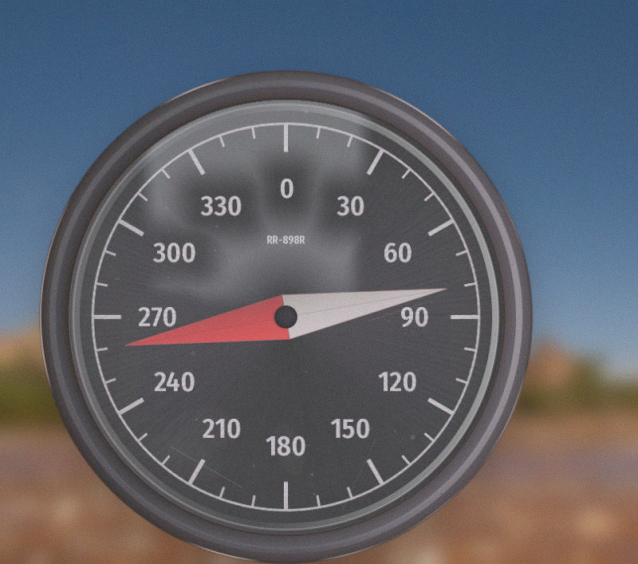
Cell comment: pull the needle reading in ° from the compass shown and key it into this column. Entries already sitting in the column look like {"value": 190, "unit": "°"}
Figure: {"value": 260, "unit": "°"}
